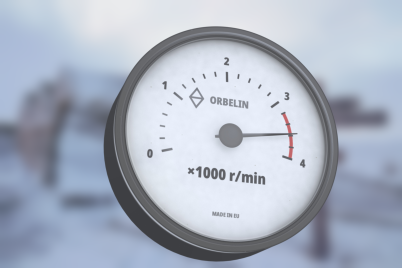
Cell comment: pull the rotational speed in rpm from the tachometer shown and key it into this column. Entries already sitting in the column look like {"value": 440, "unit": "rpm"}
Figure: {"value": 3600, "unit": "rpm"}
